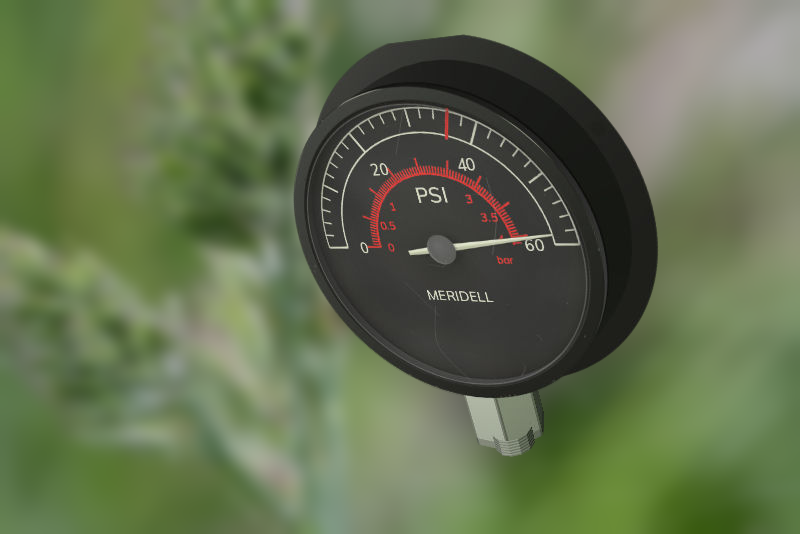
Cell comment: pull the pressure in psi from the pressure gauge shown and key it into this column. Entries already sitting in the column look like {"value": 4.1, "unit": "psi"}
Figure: {"value": 58, "unit": "psi"}
